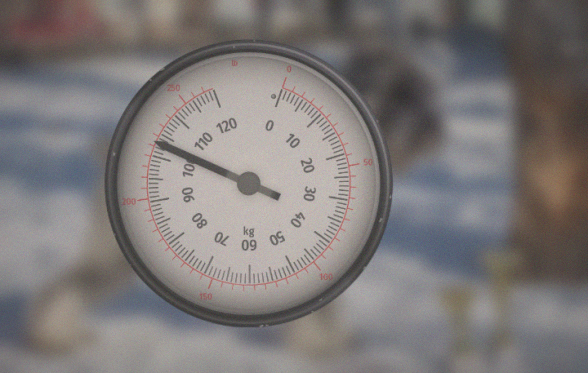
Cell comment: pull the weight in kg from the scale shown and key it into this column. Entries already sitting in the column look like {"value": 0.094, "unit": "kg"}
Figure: {"value": 103, "unit": "kg"}
